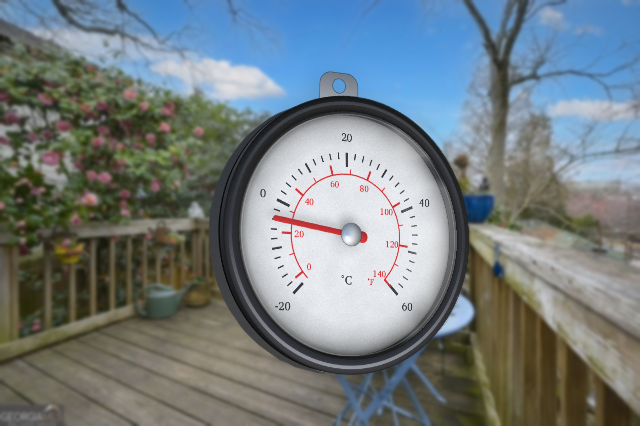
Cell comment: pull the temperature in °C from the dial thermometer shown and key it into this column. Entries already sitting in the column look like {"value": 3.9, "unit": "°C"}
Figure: {"value": -4, "unit": "°C"}
